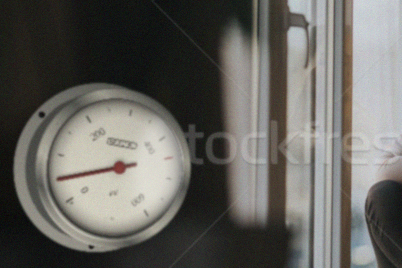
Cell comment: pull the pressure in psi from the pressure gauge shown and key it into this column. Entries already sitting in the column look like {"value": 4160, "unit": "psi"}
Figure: {"value": 50, "unit": "psi"}
